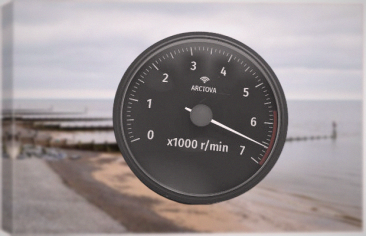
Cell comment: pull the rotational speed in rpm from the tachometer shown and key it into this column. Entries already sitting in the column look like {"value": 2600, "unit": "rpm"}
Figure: {"value": 6600, "unit": "rpm"}
